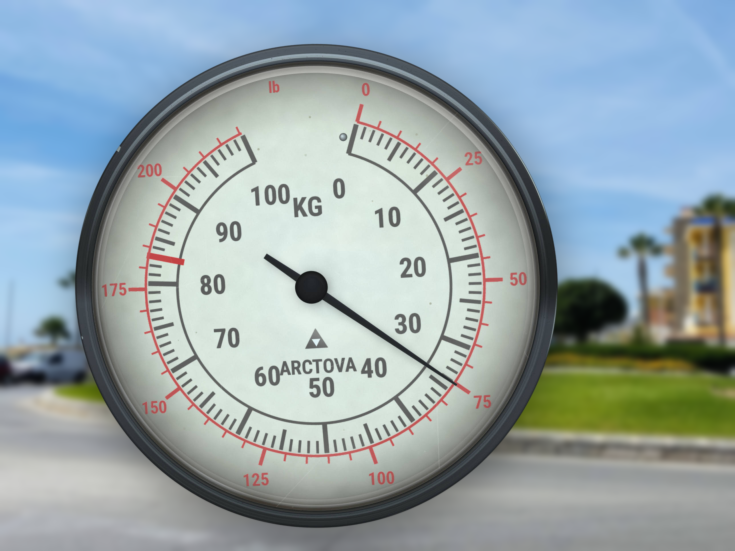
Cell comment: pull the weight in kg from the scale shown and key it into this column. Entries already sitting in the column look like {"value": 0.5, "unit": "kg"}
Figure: {"value": 34, "unit": "kg"}
